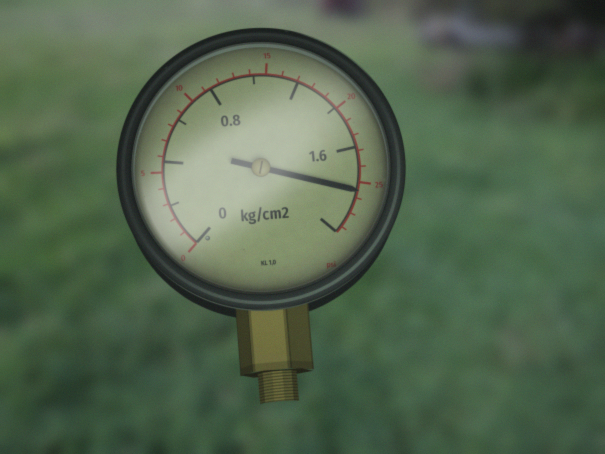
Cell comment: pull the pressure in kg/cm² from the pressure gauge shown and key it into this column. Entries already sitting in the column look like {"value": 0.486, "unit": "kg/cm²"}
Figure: {"value": 1.8, "unit": "kg/cm²"}
